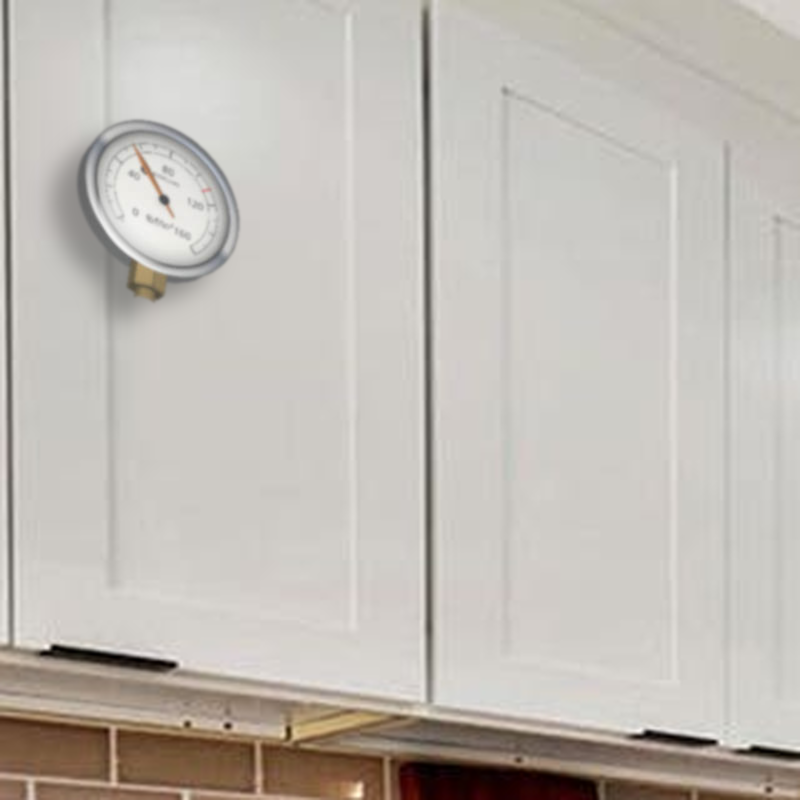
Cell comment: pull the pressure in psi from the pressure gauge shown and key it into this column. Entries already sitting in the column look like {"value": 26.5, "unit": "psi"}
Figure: {"value": 55, "unit": "psi"}
